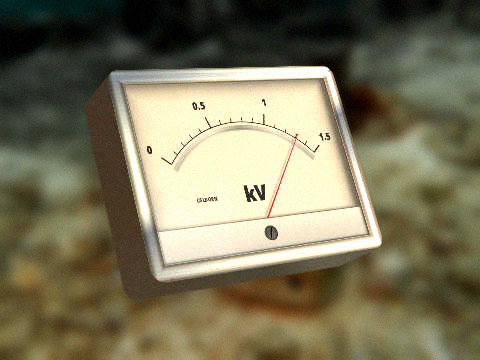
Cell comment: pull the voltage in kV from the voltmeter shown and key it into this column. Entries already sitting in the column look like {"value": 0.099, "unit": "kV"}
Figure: {"value": 1.3, "unit": "kV"}
